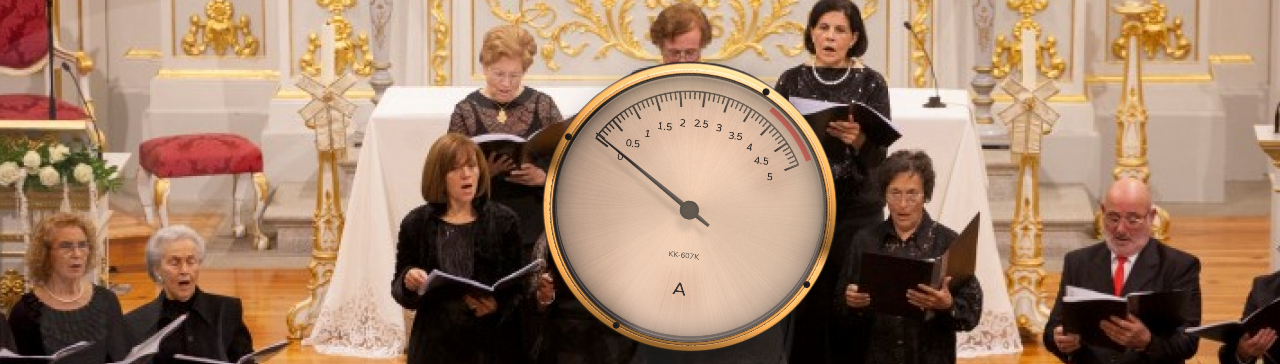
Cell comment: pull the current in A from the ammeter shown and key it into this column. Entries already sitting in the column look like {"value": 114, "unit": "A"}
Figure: {"value": 0.1, "unit": "A"}
